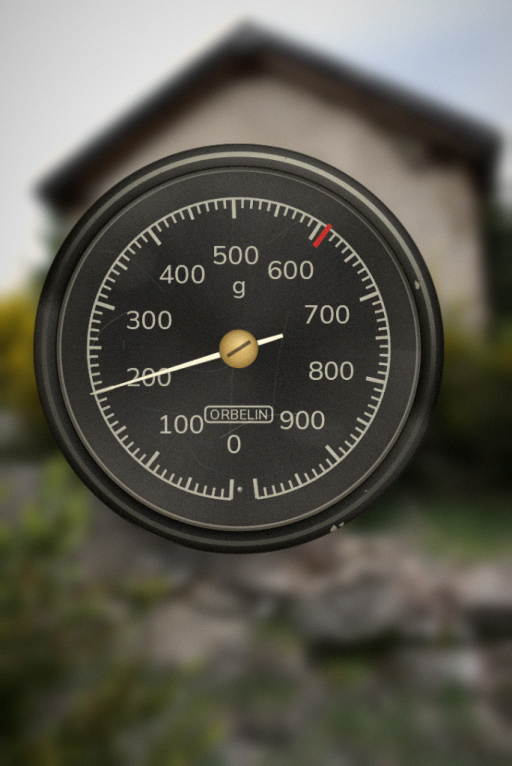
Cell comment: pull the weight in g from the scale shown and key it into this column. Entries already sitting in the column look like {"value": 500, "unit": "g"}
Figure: {"value": 200, "unit": "g"}
